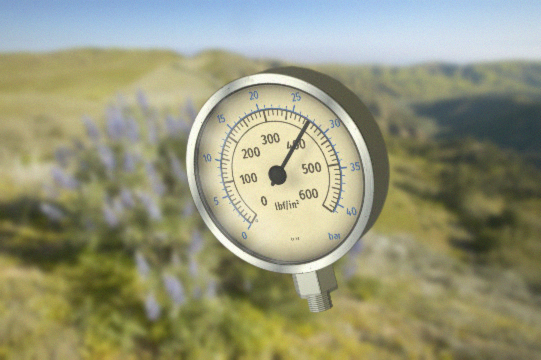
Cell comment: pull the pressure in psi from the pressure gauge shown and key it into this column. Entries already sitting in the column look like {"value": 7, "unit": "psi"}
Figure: {"value": 400, "unit": "psi"}
